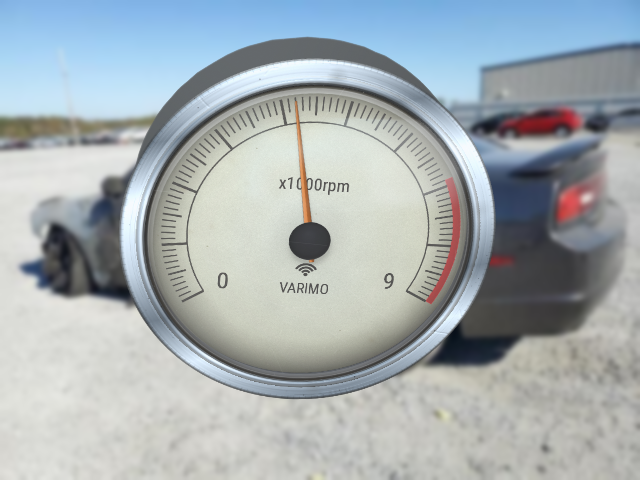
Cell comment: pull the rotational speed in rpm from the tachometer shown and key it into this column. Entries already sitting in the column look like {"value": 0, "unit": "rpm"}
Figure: {"value": 4200, "unit": "rpm"}
